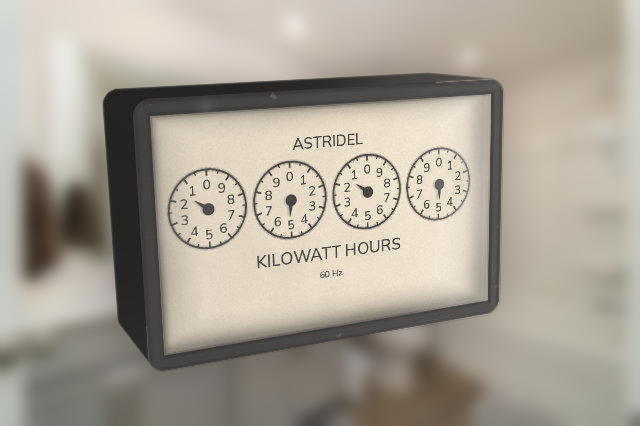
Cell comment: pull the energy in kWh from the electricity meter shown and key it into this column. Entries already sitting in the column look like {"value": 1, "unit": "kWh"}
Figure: {"value": 1515, "unit": "kWh"}
